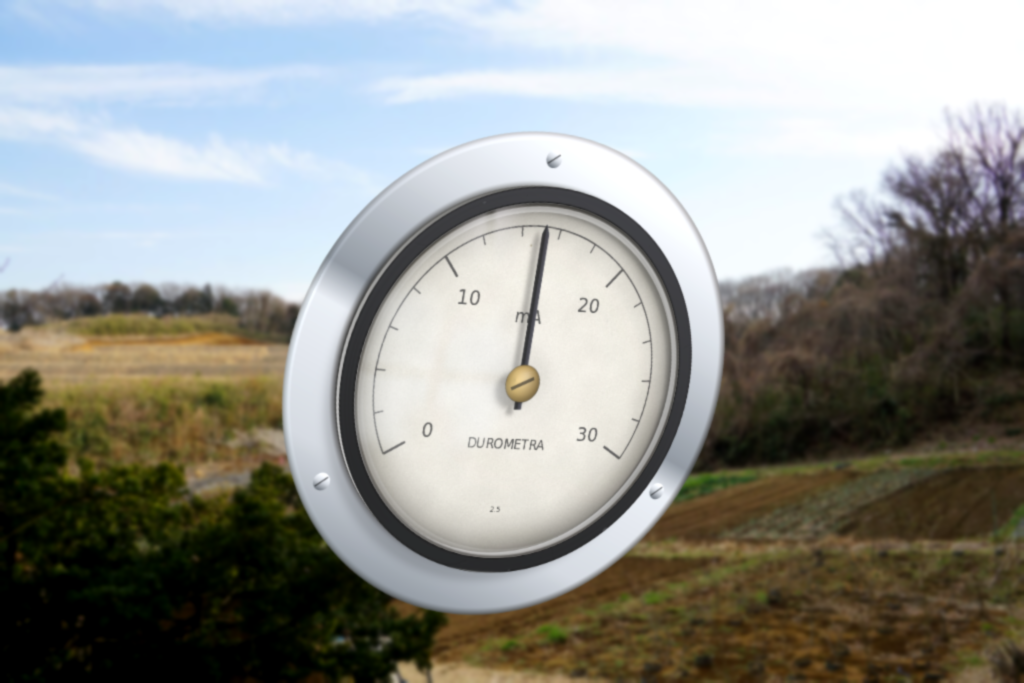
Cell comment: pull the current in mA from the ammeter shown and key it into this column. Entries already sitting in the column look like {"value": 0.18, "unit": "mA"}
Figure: {"value": 15, "unit": "mA"}
